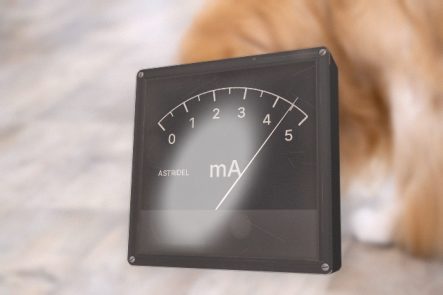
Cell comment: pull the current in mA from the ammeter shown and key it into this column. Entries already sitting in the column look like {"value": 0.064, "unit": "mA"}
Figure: {"value": 4.5, "unit": "mA"}
